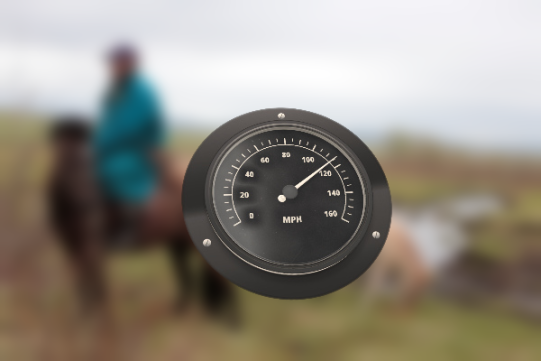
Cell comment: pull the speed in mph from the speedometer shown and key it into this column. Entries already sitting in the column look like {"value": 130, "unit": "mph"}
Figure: {"value": 115, "unit": "mph"}
